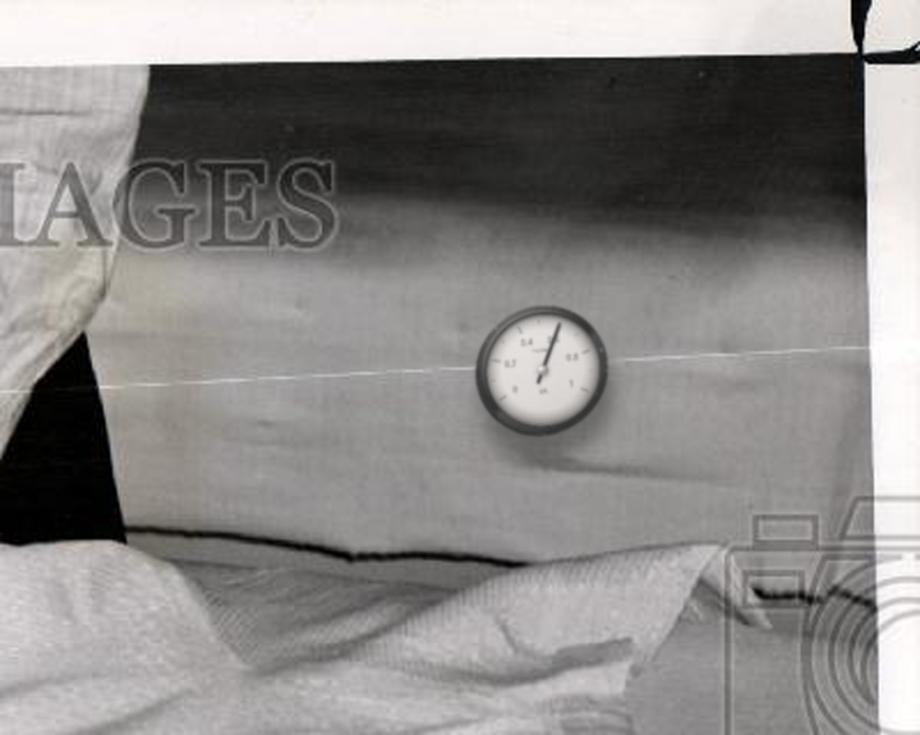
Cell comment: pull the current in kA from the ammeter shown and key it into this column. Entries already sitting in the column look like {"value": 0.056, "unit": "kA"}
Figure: {"value": 0.6, "unit": "kA"}
